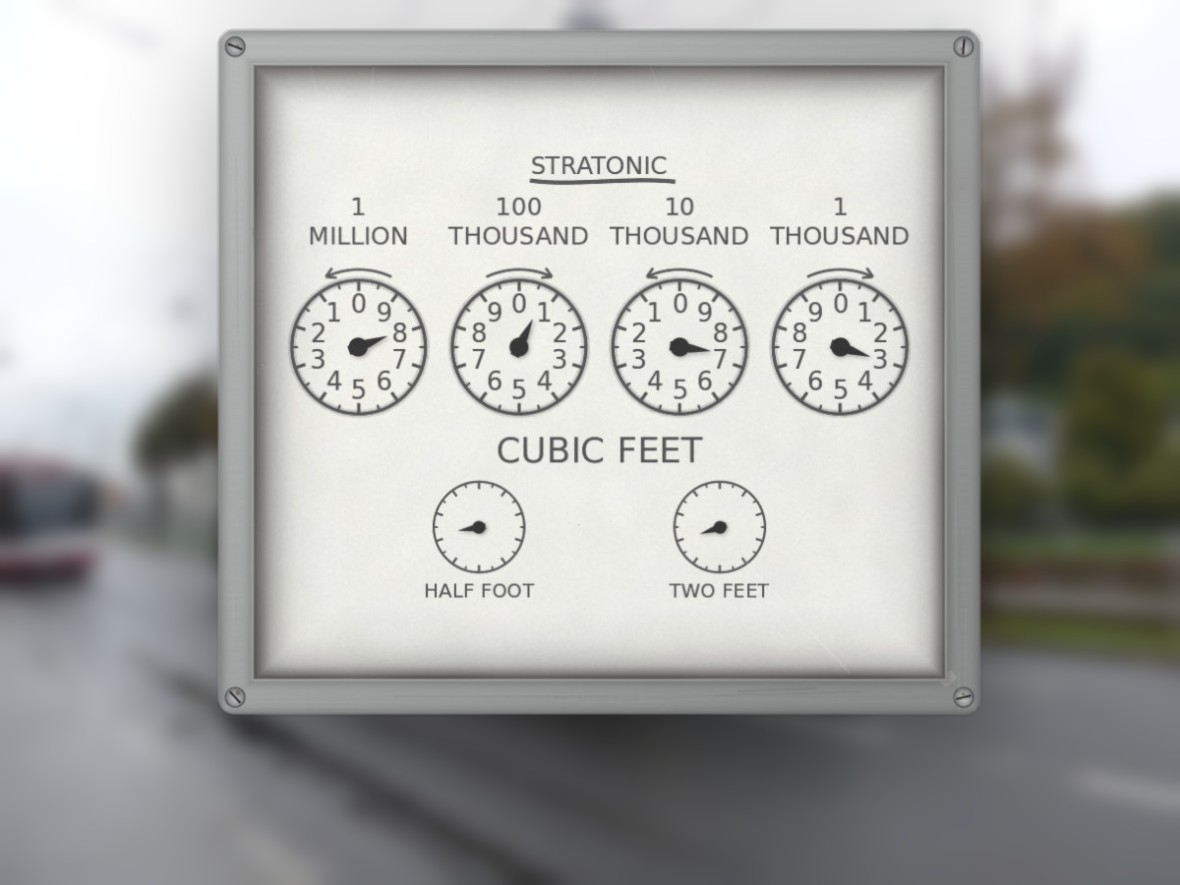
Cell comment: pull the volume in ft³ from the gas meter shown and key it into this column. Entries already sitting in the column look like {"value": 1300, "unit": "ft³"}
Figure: {"value": 807300, "unit": "ft³"}
